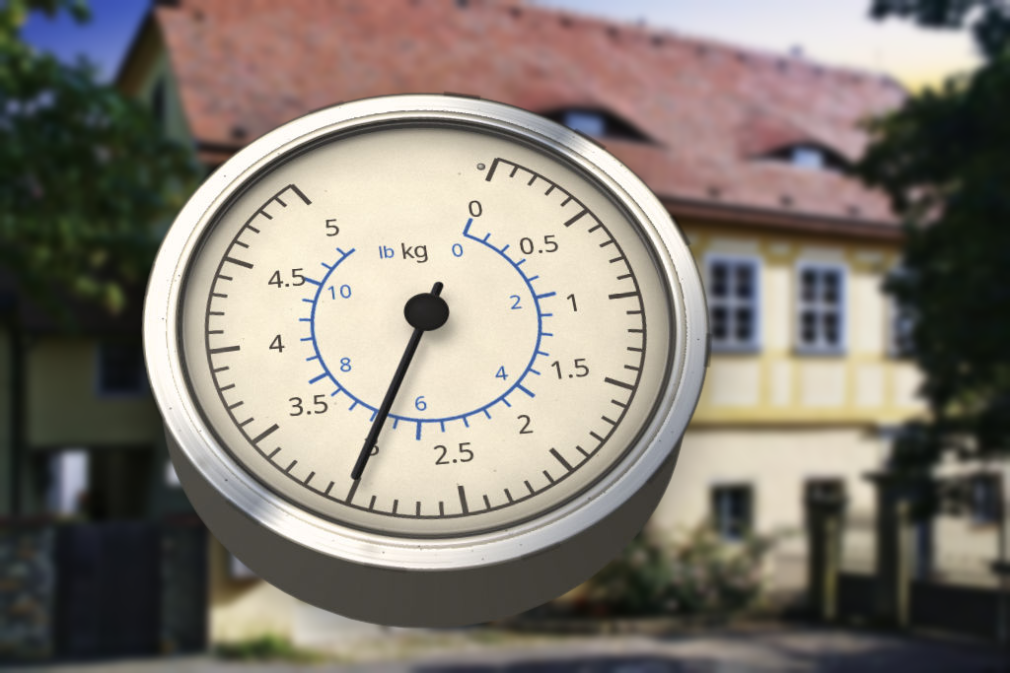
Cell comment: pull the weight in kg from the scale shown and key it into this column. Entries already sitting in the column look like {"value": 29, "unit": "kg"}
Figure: {"value": 3, "unit": "kg"}
